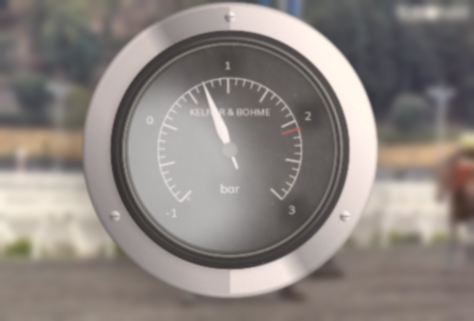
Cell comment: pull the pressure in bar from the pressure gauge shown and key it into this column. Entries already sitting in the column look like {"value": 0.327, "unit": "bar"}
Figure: {"value": 0.7, "unit": "bar"}
